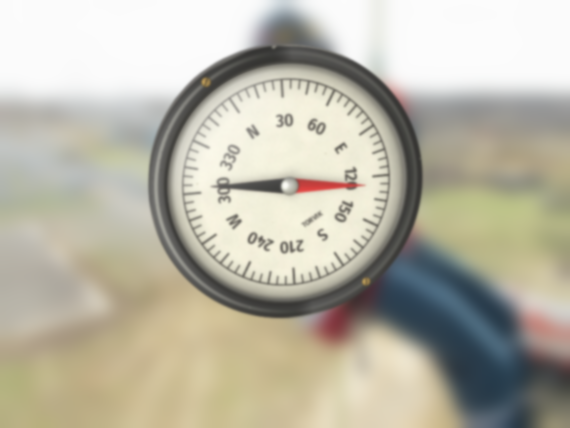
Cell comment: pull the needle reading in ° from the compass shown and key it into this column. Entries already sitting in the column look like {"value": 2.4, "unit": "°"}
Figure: {"value": 125, "unit": "°"}
